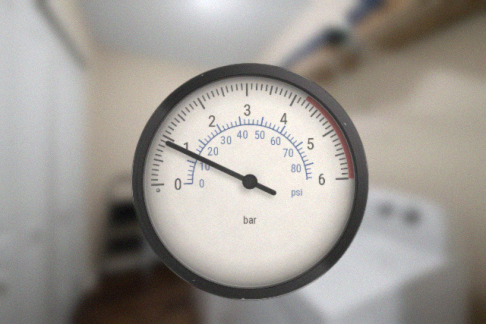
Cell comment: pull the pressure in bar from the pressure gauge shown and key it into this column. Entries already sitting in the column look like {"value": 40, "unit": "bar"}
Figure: {"value": 0.9, "unit": "bar"}
